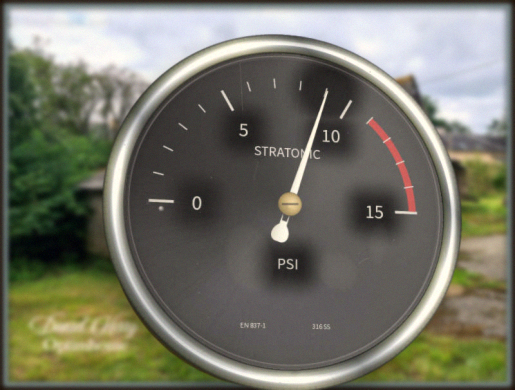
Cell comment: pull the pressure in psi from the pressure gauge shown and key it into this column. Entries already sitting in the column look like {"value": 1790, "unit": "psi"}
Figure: {"value": 9, "unit": "psi"}
